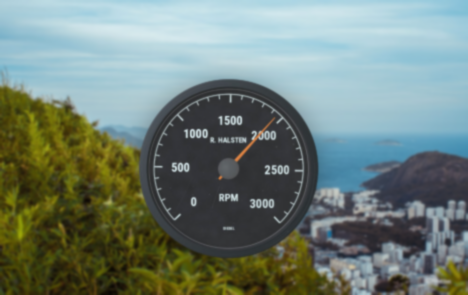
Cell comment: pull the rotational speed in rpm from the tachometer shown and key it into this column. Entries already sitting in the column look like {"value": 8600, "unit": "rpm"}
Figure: {"value": 1950, "unit": "rpm"}
